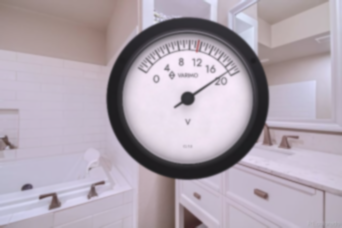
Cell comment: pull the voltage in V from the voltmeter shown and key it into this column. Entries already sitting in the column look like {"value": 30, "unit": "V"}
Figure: {"value": 19, "unit": "V"}
